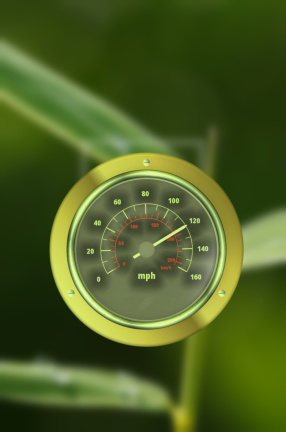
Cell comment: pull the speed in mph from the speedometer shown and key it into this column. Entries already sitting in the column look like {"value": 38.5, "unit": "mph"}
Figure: {"value": 120, "unit": "mph"}
